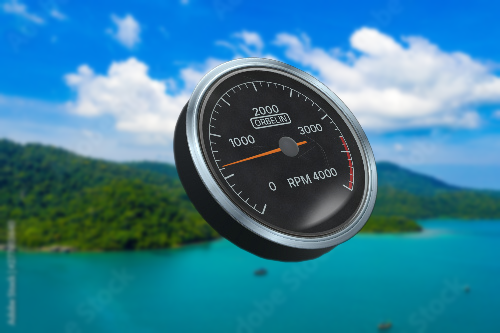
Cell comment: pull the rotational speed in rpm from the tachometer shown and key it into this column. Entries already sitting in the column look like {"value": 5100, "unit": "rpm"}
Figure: {"value": 600, "unit": "rpm"}
